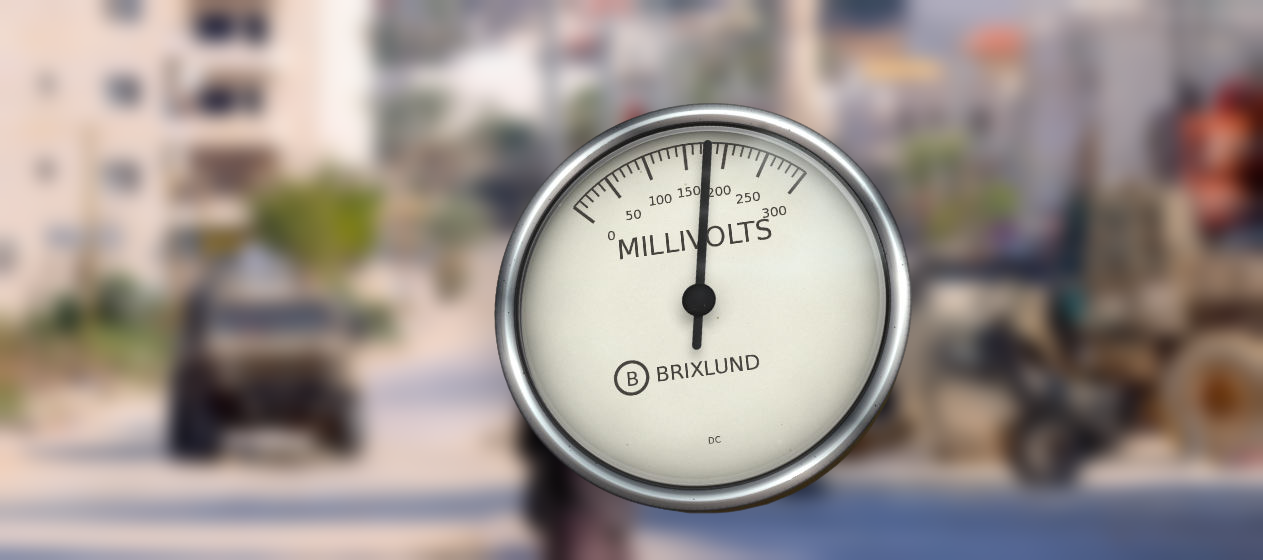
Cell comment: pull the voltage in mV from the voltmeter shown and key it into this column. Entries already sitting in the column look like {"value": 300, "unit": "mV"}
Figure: {"value": 180, "unit": "mV"}
